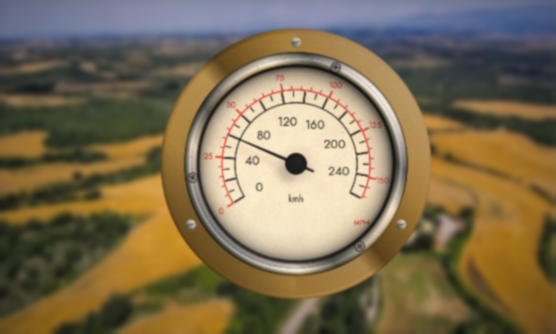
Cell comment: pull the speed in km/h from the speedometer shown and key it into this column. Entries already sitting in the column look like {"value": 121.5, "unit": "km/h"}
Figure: {"value": 60, "unit": "km/h"}
